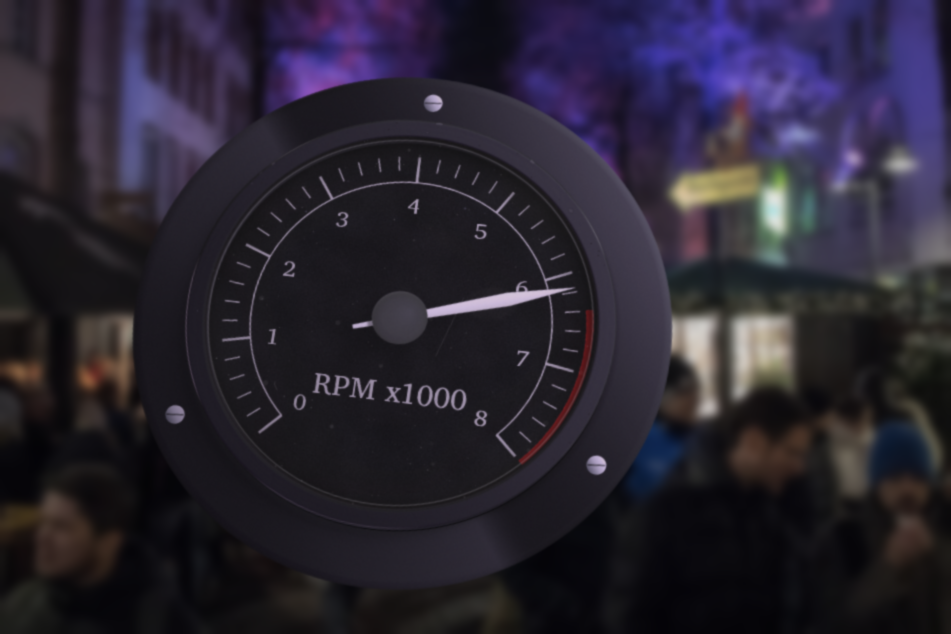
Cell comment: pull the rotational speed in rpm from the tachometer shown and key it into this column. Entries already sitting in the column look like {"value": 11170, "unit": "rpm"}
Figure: {"value": 6200, "unit": "rpm"}
